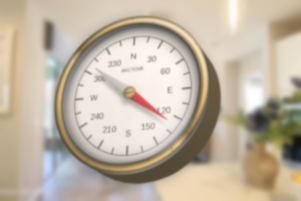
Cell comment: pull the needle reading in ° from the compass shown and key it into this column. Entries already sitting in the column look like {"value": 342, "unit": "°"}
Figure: {"value": 127.5, "unit": "°"}
